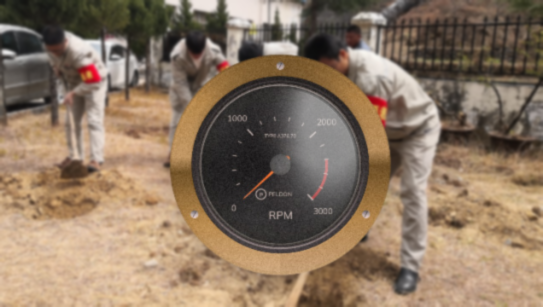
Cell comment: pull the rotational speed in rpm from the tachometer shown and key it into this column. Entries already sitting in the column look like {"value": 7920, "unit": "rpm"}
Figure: {"value": 0, "unit": "rpm"}
